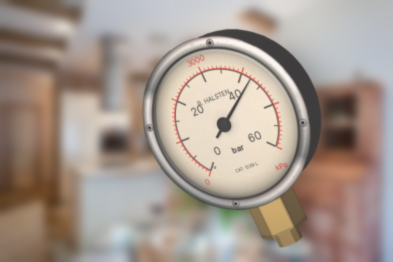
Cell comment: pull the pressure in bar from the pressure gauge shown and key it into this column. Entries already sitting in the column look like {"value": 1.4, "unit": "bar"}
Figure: {"value": 42.5, "unit": "bar"}
